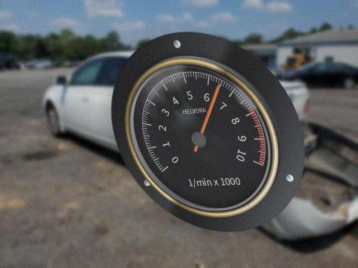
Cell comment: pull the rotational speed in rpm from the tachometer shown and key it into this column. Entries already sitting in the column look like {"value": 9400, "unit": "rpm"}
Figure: {"value": 6500, "unit": "rpm"}
